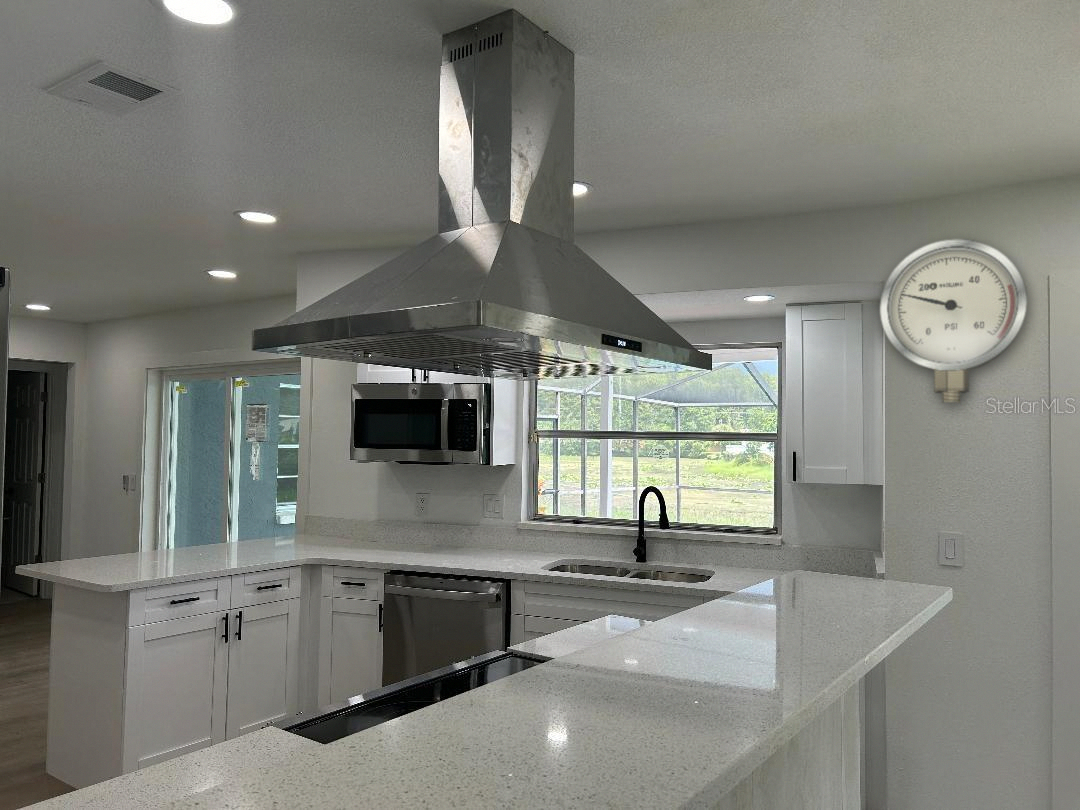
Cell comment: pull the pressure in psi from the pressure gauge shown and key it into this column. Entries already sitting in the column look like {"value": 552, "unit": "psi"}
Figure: {"value": 15, "unit": "psi"}
